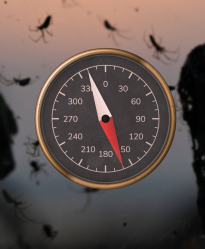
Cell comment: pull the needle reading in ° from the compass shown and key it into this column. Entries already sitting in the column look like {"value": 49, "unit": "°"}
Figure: {"value": 160, "unit": "°"}
